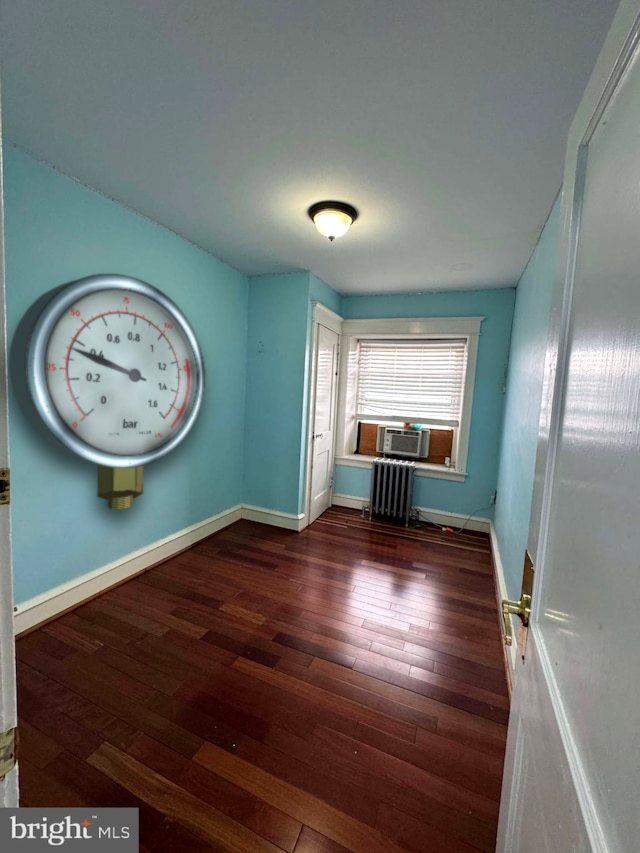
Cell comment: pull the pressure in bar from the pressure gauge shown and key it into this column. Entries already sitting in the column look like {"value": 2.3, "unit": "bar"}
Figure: {"value": 0.35, "unit": "bar"}
